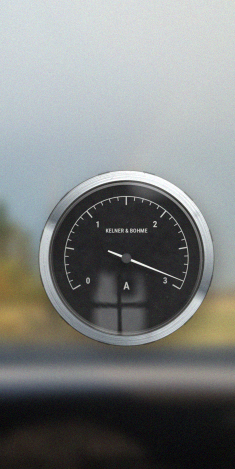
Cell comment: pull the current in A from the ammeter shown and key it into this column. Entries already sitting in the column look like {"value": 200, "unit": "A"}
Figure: {"value": 2.9, "unit": "A"}
